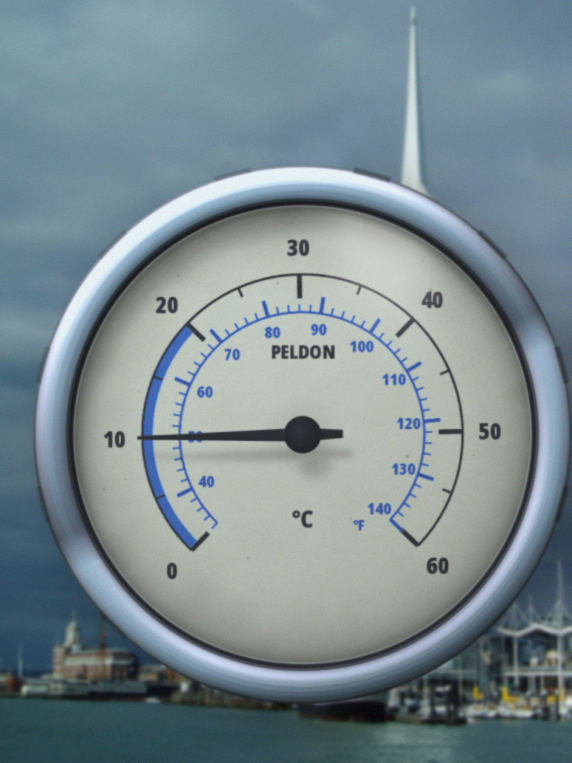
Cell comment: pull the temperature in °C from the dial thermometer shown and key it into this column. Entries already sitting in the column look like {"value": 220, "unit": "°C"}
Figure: {"value": 10, "unit": "°C"}
